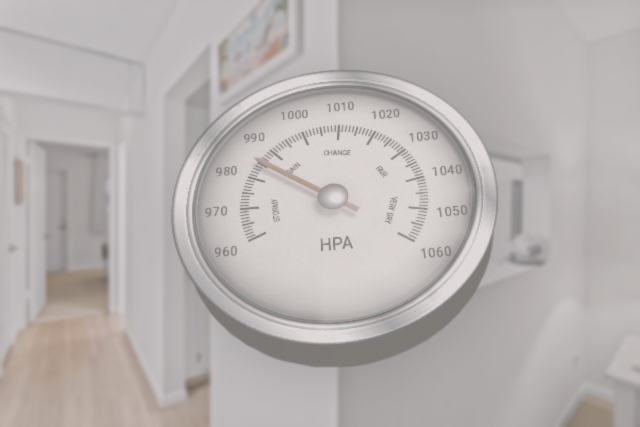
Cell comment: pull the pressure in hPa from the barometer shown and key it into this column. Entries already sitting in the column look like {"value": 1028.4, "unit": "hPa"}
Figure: {"value": 985, "unit": "hPa"}
